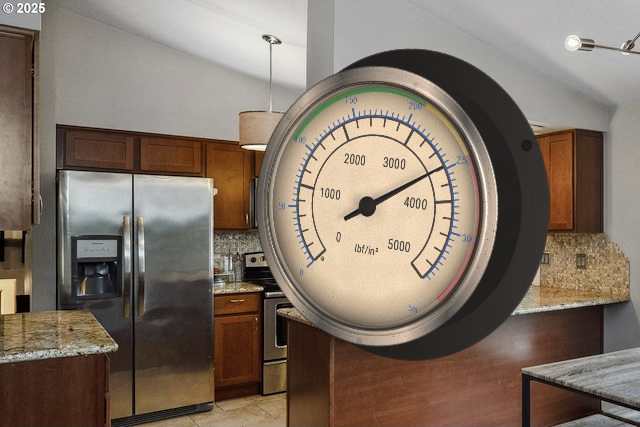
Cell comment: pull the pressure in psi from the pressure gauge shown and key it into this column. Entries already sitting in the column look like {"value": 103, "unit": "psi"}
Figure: {"value": 3600, "unit": "psi"}
